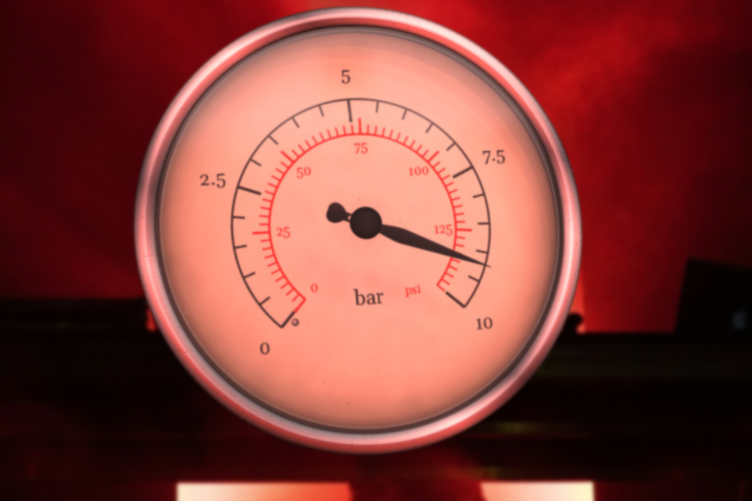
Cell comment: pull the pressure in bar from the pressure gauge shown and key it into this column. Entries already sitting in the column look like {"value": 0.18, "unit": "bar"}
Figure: {"value": 9.25, "unit": "bar"}
